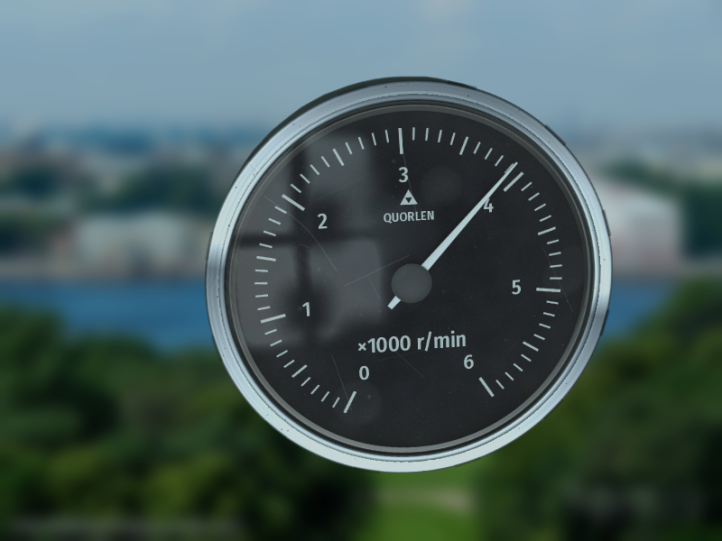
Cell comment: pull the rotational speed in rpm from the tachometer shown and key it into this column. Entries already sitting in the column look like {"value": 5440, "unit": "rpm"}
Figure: {"value": 3900, "unit": "rpm"}
